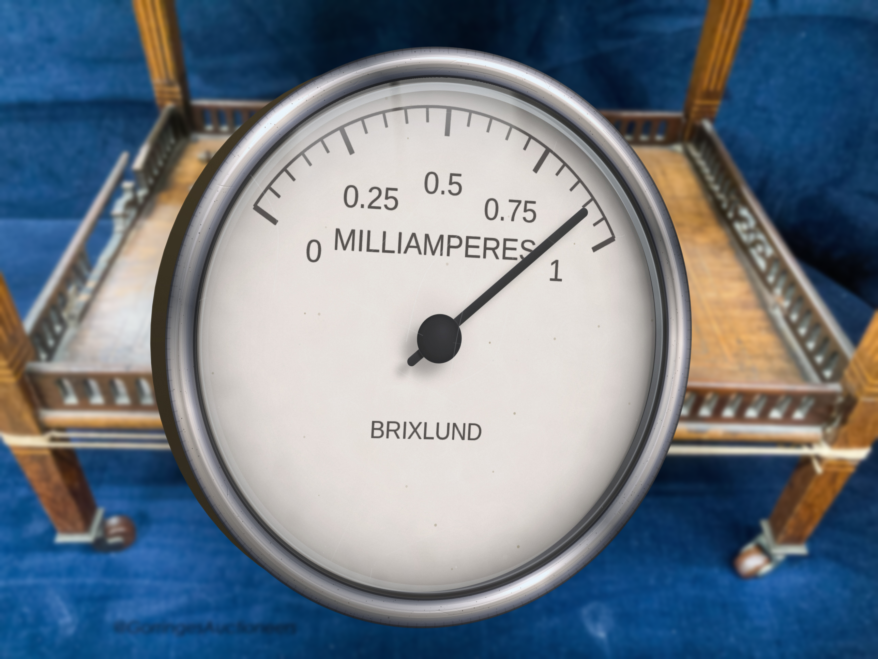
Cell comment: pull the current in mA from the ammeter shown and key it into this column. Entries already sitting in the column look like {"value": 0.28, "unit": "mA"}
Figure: {"value": 0.9, "unit": "mA"}
